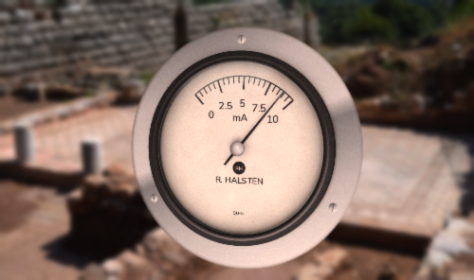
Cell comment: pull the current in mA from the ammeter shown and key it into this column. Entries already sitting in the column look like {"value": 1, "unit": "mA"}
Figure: {"value": 9, "unit": "mA"}
